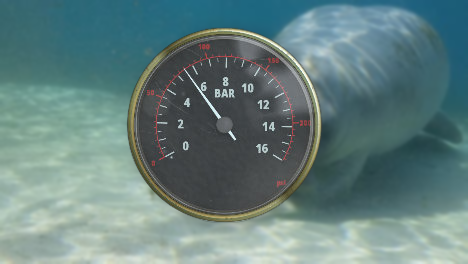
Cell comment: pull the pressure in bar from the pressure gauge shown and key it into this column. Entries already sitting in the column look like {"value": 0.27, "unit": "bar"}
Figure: {"value": 5.5, "unit": "bar"}
